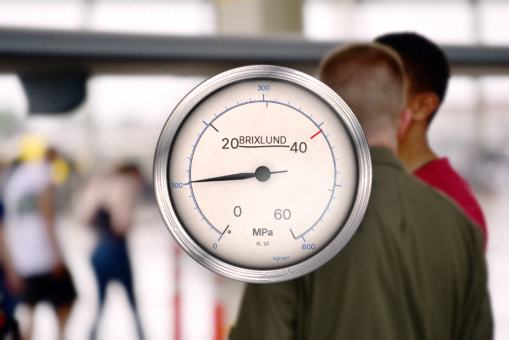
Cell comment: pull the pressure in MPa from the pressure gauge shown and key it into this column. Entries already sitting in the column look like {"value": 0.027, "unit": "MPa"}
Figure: {"value": 10, "unit": "MPa"}
